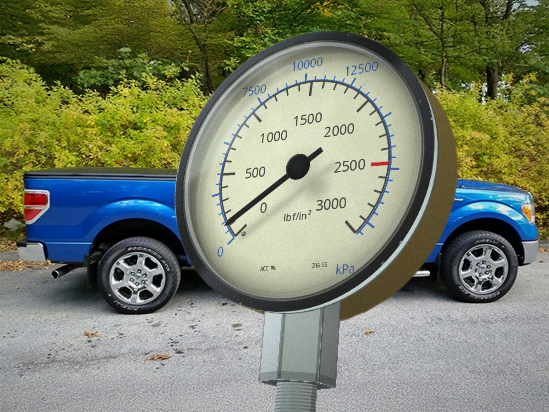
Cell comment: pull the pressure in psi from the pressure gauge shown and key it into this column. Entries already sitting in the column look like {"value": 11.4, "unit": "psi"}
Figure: {"value": 100, "unit": "psi"}
